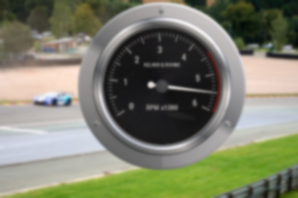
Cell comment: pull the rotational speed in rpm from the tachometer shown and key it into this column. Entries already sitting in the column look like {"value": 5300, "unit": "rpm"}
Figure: {"value": 5500, "unit": "rpm"}
